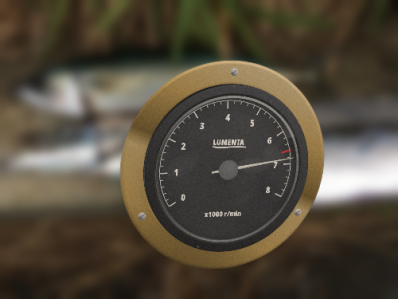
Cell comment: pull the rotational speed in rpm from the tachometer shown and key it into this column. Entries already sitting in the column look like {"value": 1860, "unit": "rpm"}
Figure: {"value": 6800, "unit": "rpm"}
